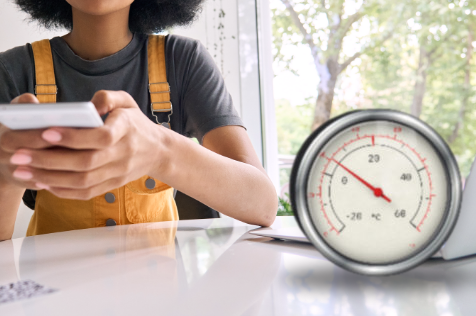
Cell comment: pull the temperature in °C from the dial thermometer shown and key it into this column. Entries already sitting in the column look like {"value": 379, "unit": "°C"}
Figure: {"value": 5, "unit": "°C"}
